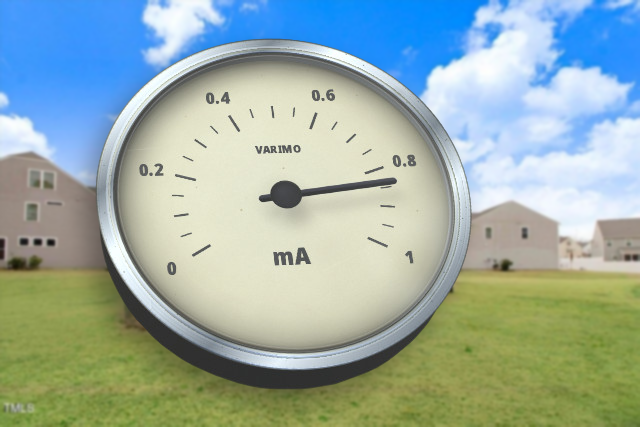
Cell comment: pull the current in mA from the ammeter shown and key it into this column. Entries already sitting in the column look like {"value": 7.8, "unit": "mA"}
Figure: {"value": 0.85, "unit": "mA"}
